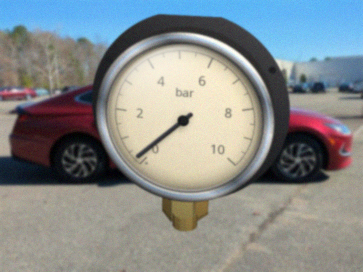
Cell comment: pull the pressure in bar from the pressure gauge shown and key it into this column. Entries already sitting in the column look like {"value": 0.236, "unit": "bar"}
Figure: {"value": 0.25, "unit": "bar"}
